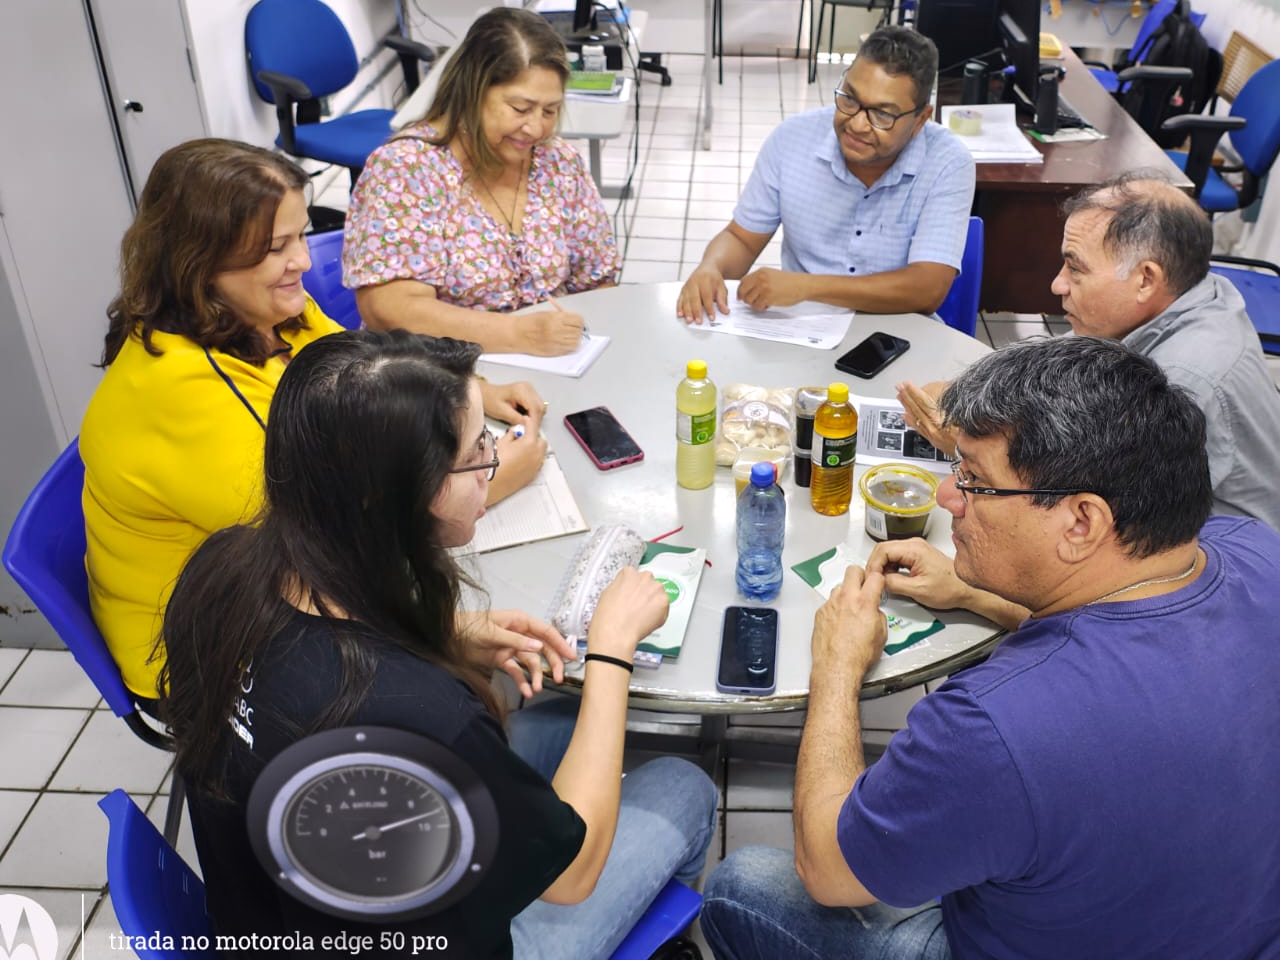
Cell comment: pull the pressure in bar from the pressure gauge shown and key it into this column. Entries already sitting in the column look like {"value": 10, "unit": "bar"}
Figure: {"value": 9, "unit": "bar"}
